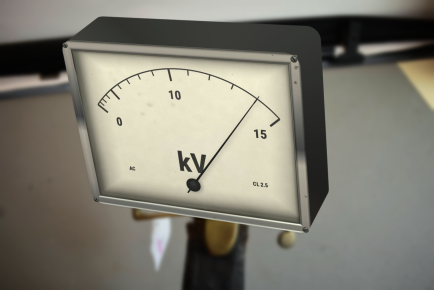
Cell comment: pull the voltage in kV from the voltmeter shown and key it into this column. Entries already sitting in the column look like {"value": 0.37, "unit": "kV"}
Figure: {"value": 14, "unit": "kV"}
